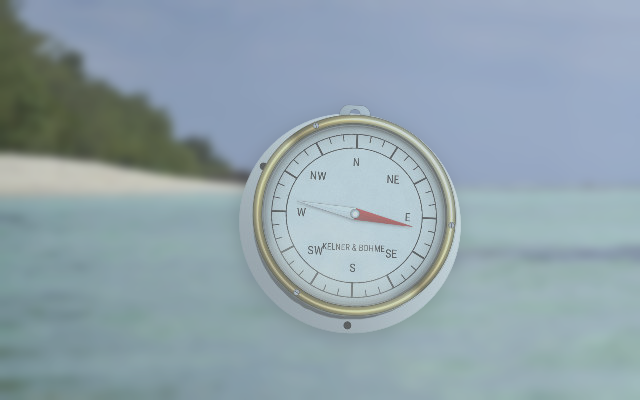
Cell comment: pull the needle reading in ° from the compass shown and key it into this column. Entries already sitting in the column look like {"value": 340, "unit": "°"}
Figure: {"value": 100, "unit": "°"}
